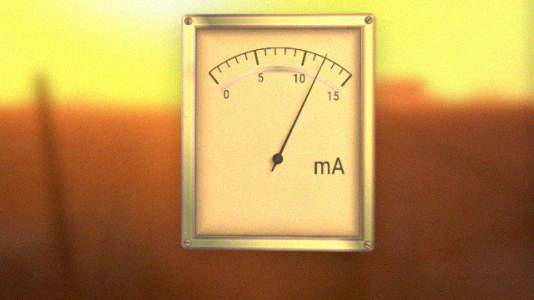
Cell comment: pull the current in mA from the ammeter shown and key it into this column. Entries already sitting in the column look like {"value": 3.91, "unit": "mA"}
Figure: {"value": 12, "unit": "mA"}
